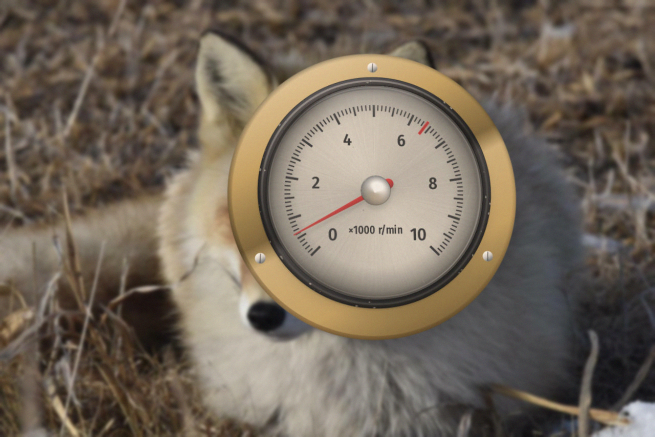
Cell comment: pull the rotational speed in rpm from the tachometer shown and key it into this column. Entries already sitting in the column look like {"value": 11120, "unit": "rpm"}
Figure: {"value": 600, "unit": "rpm"}
